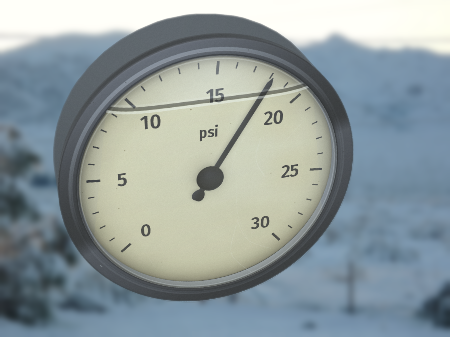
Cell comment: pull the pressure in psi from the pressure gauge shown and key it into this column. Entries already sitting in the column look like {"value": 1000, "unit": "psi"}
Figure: {"value": 18, "unit": "psi"}
